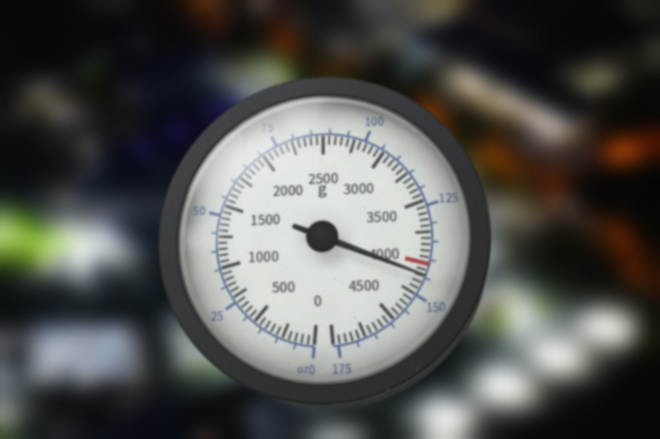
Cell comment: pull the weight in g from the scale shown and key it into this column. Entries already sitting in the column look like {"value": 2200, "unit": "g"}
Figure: {"value": 4100, "unit": "g"}
